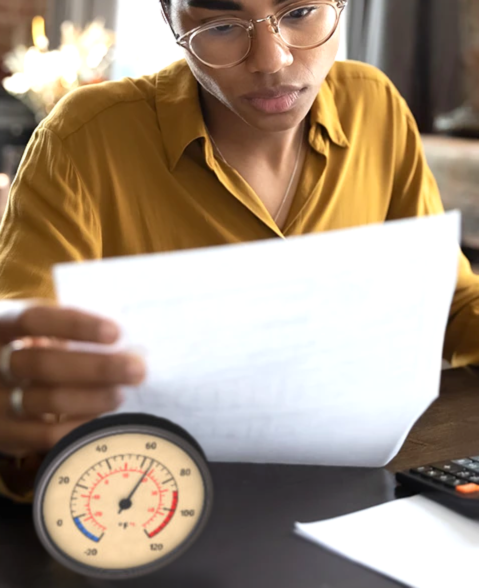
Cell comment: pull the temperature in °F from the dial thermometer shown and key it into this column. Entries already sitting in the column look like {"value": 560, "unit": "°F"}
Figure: {"value": 64, "unit": "°F"}
